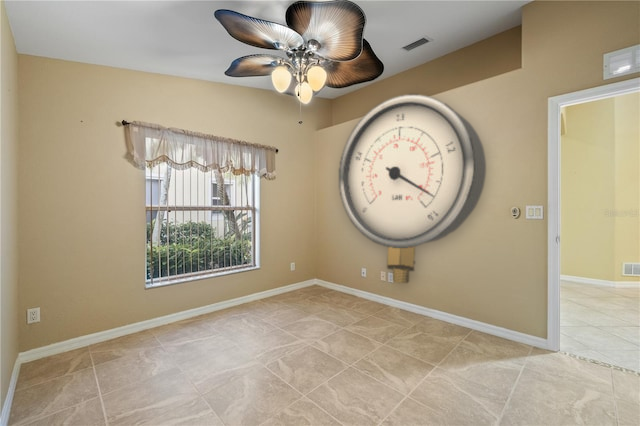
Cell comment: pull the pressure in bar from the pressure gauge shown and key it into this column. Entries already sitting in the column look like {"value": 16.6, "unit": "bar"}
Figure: {"value": 1.5, "unit": "bar"}
